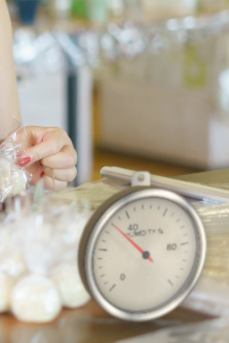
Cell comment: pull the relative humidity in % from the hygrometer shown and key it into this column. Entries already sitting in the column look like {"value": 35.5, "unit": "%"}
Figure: {"value": 32, "unit": "%"}
